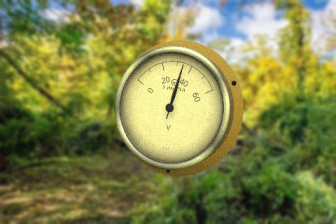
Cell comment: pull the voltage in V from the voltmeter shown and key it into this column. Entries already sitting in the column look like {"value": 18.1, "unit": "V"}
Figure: {"value": 35, "unit": "V"}
